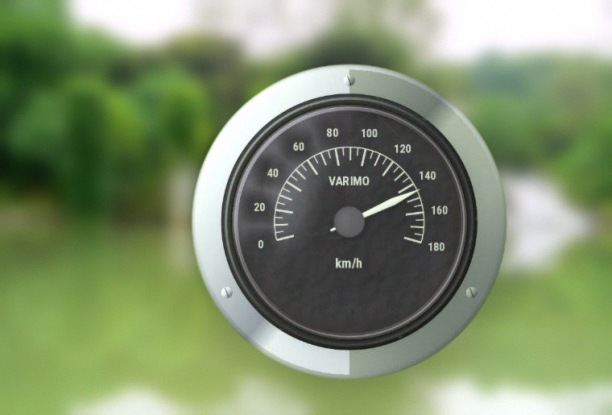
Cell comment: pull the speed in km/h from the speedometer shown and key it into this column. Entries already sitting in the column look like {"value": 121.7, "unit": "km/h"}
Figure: {"value": 145, "unit": "km/h"}
